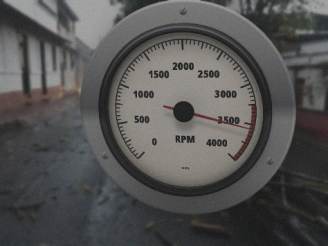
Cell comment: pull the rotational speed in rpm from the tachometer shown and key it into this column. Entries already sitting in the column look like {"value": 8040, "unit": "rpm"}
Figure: {"value": 3550, "unit": "rpm"}
